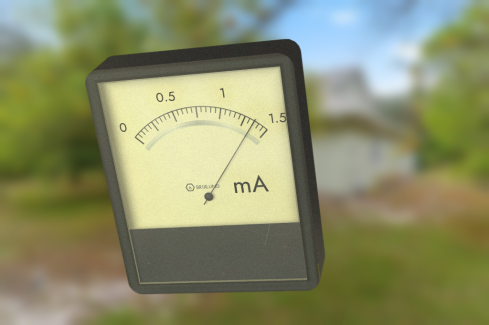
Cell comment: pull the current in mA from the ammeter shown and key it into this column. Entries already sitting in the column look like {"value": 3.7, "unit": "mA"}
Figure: {"value": 1.35, "unit": "mA"}
